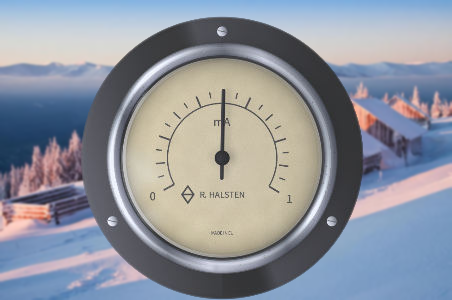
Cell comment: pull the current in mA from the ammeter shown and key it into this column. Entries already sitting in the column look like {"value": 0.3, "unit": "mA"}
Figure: {"value": 0.5, "unit": "mA"}
